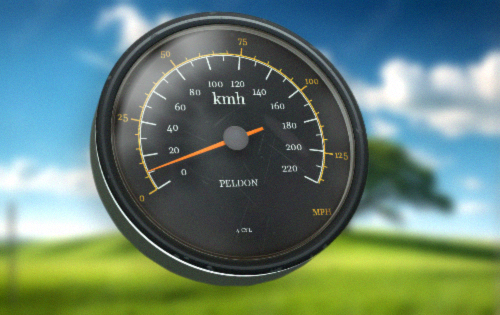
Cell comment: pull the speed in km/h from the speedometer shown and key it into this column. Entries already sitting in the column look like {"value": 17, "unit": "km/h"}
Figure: {"value": 10, "unit": "km/h"}
